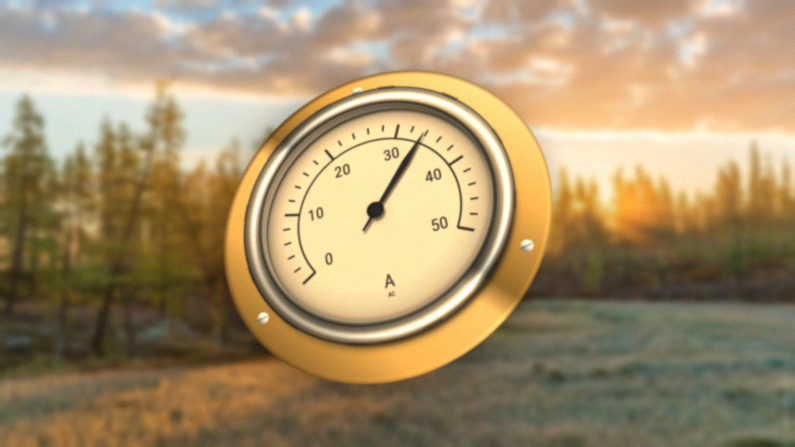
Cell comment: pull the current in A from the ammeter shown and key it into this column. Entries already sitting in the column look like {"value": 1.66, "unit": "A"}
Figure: {"value": 34, "unit": "A"}
